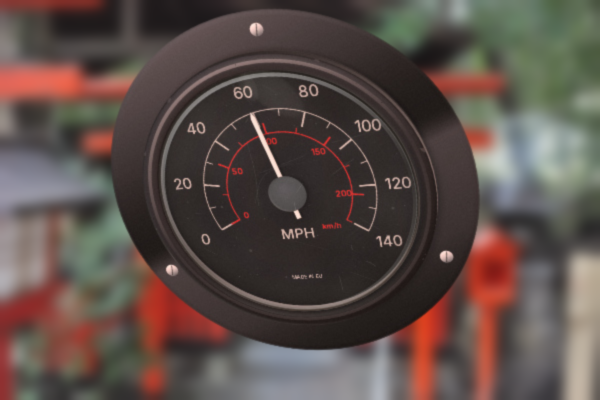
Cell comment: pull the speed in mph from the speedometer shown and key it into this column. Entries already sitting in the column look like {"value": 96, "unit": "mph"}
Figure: {"value": 60, "unit": "mph"}
